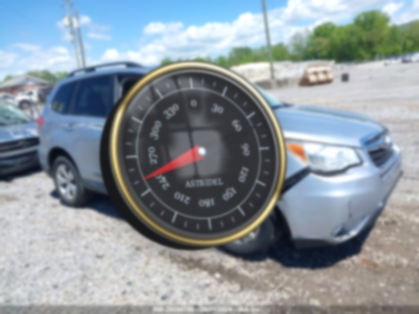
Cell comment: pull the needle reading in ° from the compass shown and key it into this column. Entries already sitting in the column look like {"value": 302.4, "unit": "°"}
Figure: {"value": 250, "unit": "°"}
